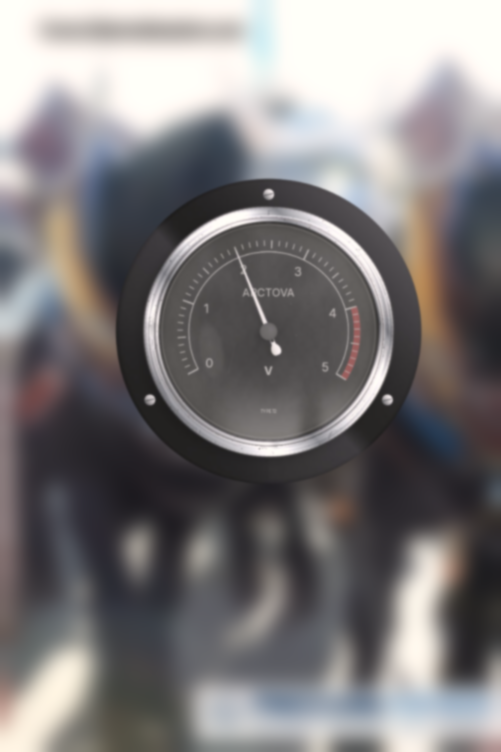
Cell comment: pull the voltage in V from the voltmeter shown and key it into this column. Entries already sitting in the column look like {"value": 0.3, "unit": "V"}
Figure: {"value": 2, "unit": "V"}
